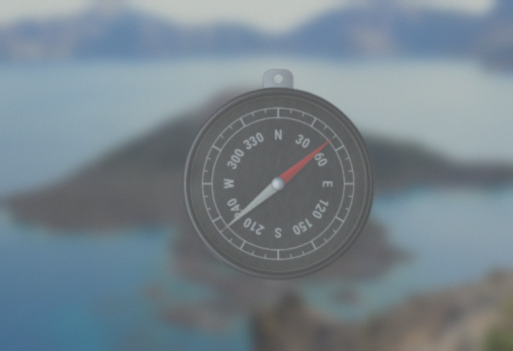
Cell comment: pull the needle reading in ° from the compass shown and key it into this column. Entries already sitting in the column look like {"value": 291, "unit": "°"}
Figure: {"value": 50, "unit": "°"}
